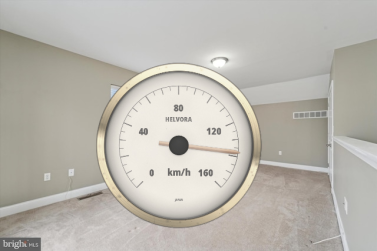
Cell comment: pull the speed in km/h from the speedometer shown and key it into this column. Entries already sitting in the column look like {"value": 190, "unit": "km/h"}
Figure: {"value": 137.5, "unit": "km/h"}
